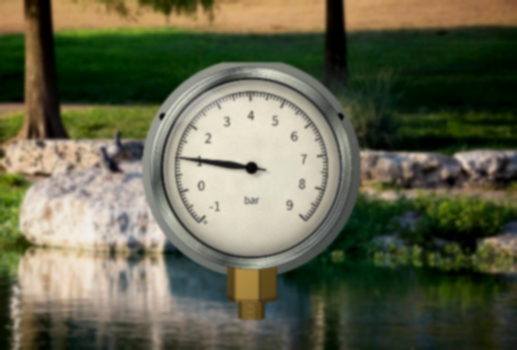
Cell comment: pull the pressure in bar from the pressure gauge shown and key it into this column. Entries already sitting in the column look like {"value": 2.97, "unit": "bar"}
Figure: {"value": 1, "unit": "bar"}
